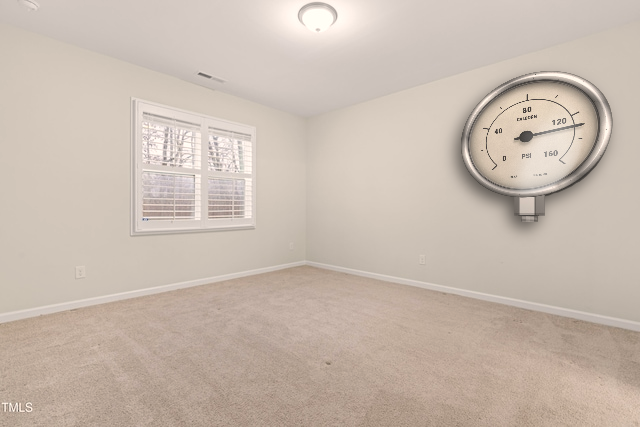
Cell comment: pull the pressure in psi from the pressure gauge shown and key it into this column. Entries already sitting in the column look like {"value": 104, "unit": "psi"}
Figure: {"value": 130, "unit": "psi"}
